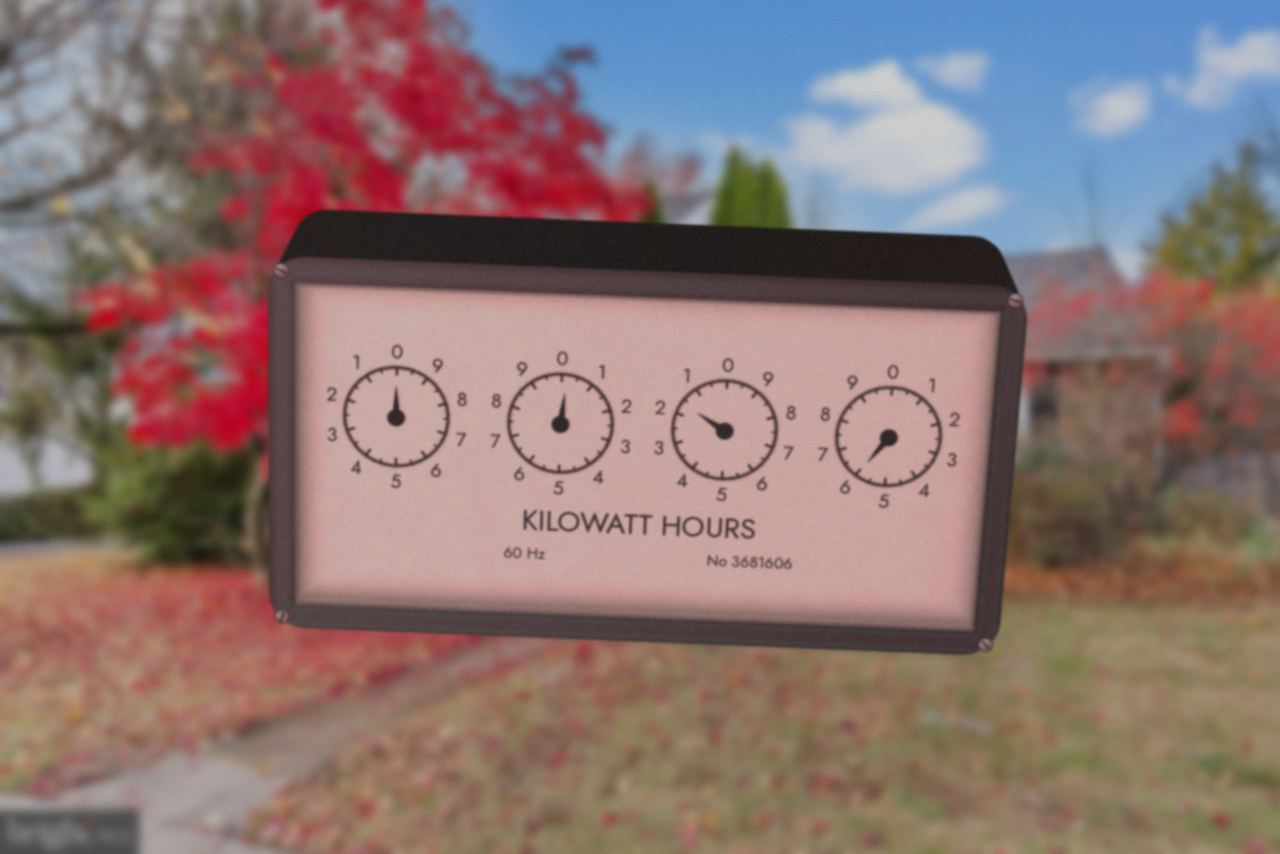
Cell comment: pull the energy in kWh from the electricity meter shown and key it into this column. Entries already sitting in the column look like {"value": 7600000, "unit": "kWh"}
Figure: {"value": 16, "unit": "kWh"}
